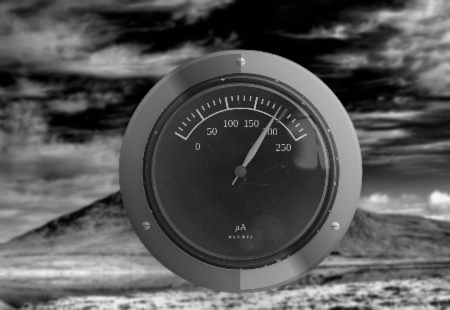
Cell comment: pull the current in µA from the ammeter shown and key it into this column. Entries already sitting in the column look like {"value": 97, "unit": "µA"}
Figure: {"value": 190, "unit": "µA"}
